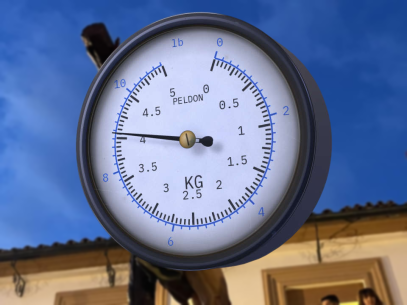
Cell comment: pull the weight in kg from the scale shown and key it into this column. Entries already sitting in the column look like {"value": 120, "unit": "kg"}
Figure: {"value": 4.05, "unit": "kg"}
